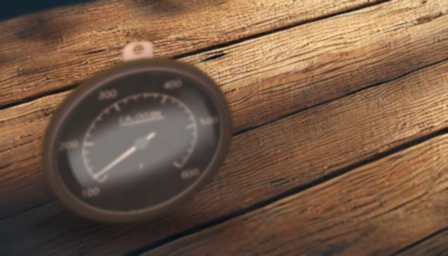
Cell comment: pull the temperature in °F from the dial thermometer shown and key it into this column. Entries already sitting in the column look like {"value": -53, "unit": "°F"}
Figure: {"value": 120, "unit": "°F"}
